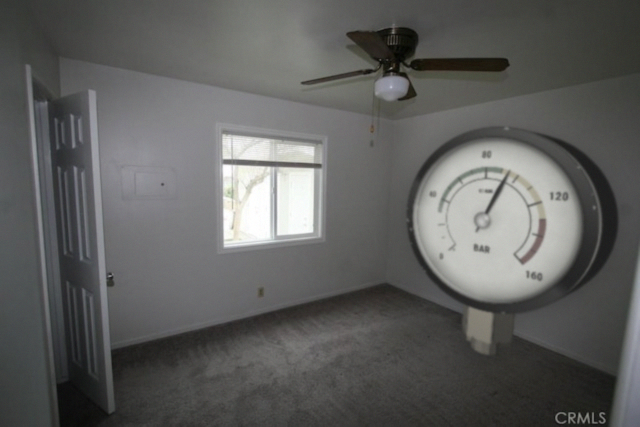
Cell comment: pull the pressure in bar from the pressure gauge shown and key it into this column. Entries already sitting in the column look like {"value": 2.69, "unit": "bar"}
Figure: {"value": 95, "unit": "bar"}
